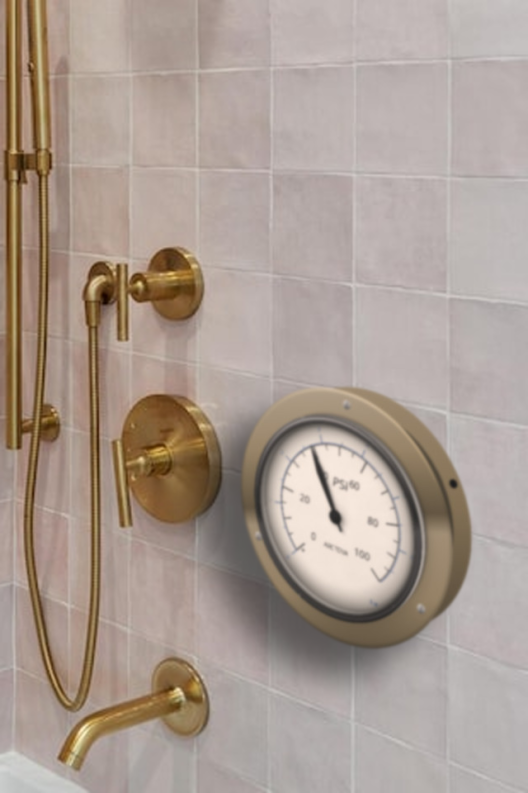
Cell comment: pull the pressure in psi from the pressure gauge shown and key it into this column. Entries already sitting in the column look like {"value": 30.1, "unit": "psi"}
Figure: {"value": 40, "unit": "psi"}
